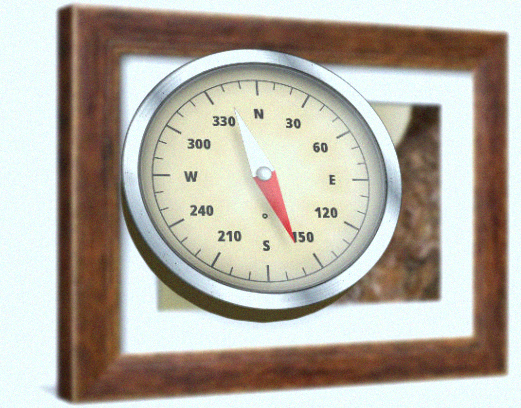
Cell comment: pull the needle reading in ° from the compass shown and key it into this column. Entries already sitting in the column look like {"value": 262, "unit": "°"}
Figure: {"value": 160, "unit": "°"}
